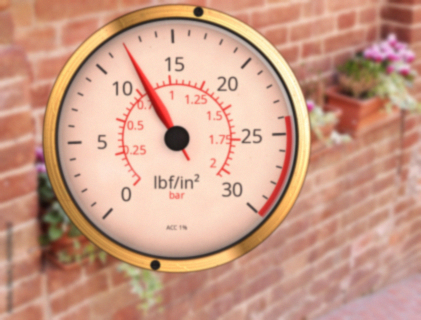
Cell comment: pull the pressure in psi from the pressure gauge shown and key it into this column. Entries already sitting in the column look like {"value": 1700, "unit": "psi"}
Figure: {"value": 12, "unit": "psi"}
